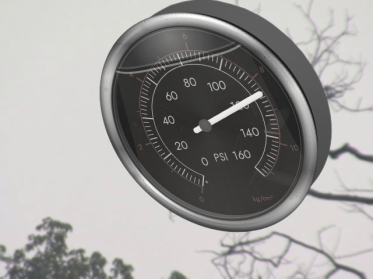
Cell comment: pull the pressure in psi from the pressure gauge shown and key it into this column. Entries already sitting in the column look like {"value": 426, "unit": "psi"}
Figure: {"value": 120, "unit": "psi"}
